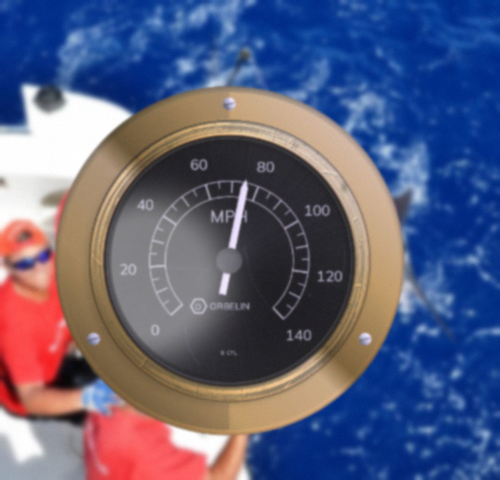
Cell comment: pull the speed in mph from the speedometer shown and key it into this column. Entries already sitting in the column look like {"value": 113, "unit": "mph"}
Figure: {"value": 75, "unit": "mph"}
